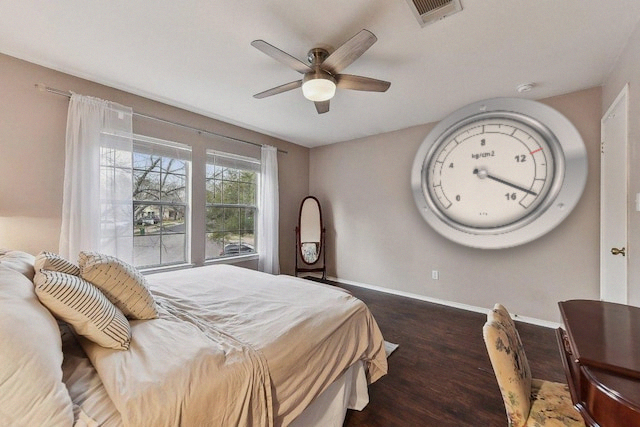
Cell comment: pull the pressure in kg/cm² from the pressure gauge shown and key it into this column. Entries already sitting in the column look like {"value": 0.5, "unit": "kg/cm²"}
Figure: {"value": 15, "unit": "kg/cm²"}
